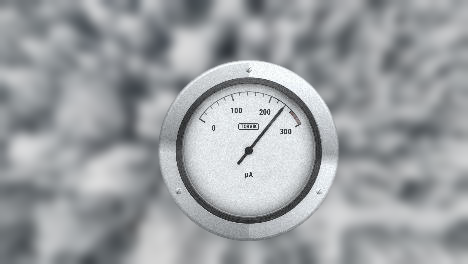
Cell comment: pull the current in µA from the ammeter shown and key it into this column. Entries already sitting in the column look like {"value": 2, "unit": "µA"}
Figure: {"value": 240, "unit": "µA"}
